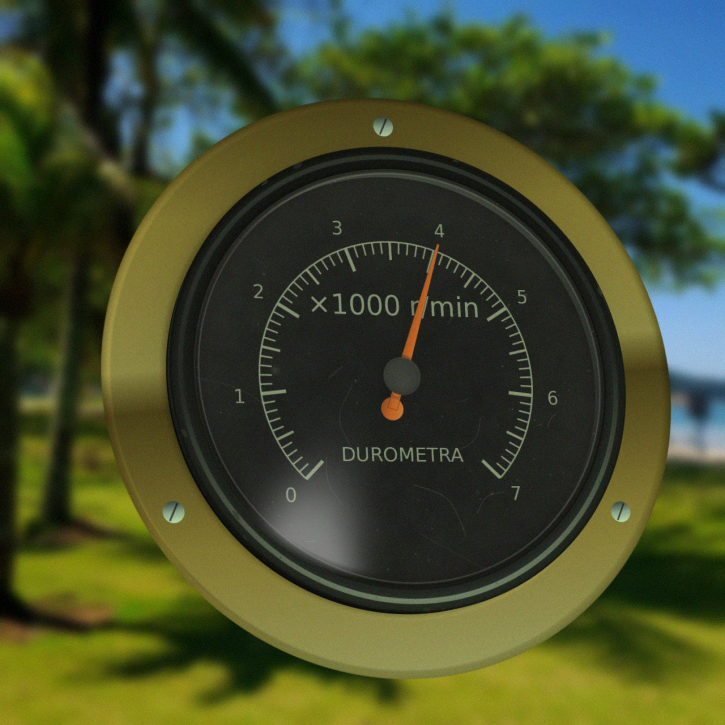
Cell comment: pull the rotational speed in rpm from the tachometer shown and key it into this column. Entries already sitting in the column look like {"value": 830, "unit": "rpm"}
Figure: {"value": 4000, "unit": "rpm"}
